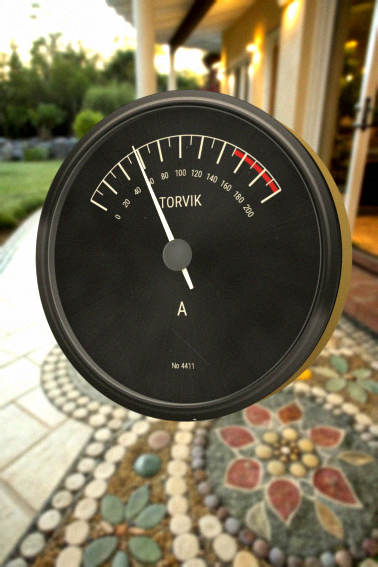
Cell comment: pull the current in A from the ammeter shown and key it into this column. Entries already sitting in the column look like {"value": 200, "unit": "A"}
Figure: {"value": 60, "unit": "A"}
